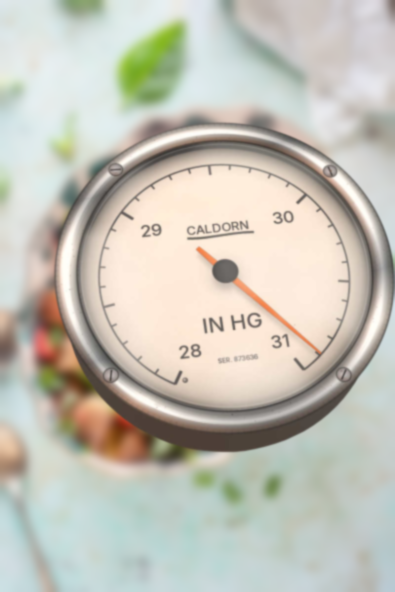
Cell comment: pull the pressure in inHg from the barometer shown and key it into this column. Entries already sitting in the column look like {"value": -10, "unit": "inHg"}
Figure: {"value": 30.9, "unit": "inHg"}
